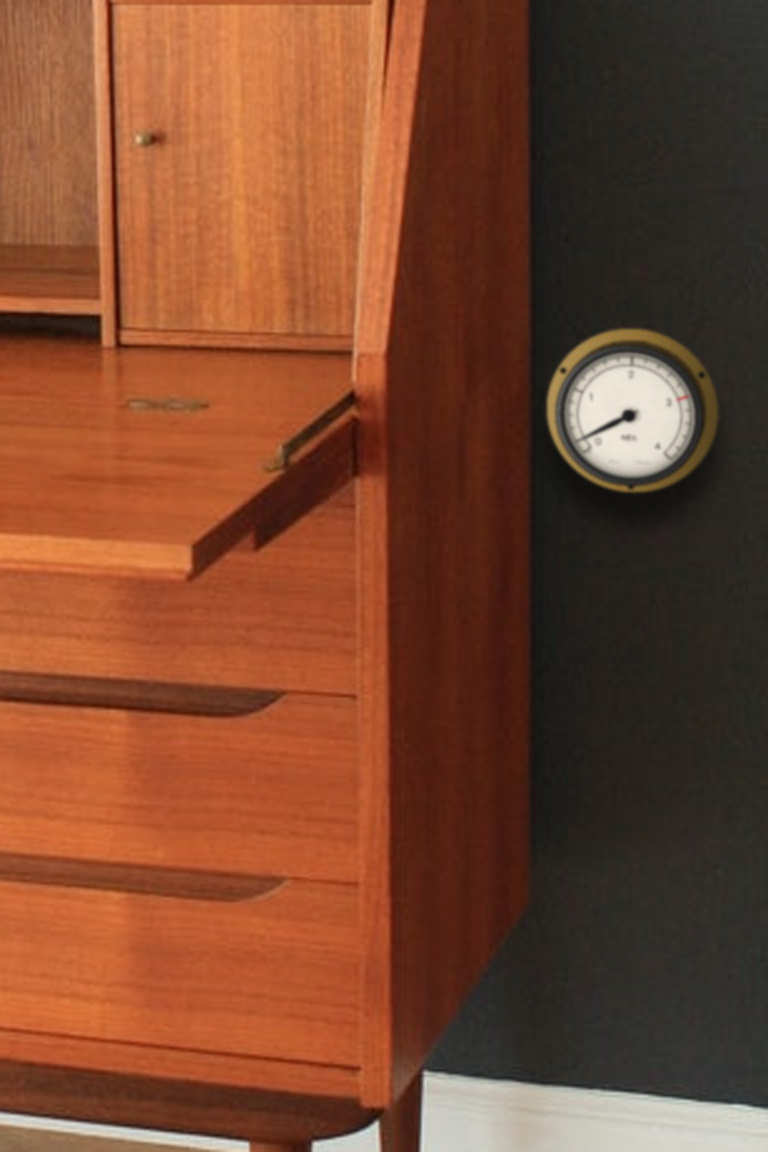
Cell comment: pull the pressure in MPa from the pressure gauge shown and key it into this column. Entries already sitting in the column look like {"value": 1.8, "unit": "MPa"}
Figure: {"value": 0.2, "unit": "MPa"}
